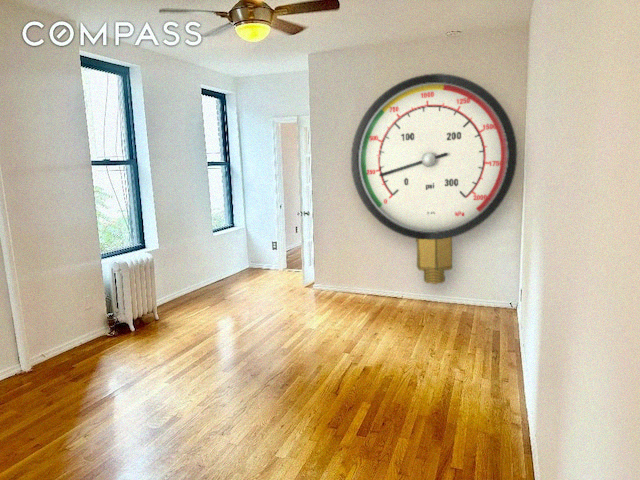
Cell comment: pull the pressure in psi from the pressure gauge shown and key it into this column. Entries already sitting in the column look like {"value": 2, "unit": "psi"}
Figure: {"value": 30, "unit": "psi"}
